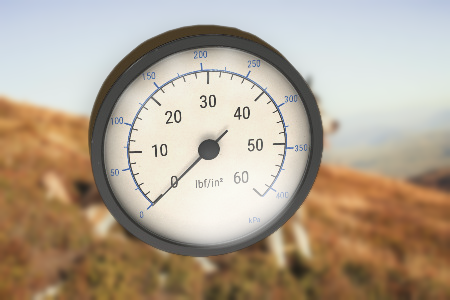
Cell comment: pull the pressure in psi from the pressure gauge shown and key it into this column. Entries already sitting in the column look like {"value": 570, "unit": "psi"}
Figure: {"value": 0, "unit": "psi"}
